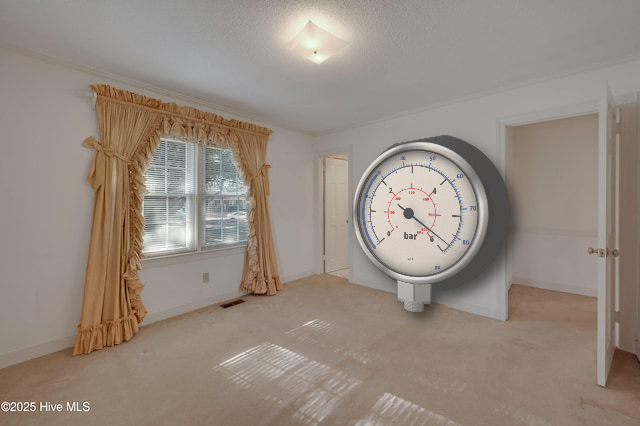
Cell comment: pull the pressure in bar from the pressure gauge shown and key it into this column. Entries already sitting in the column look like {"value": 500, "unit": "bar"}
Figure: {"value": 5.75, "unit": "bar"}
